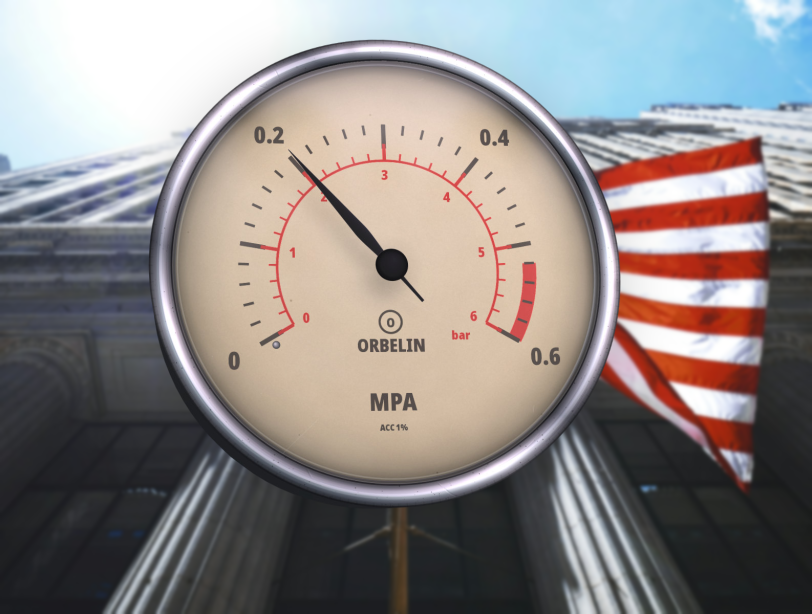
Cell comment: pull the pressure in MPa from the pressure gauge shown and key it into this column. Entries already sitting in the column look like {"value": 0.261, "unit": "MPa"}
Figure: {"value": 0.2, "unit": "MPa"}
